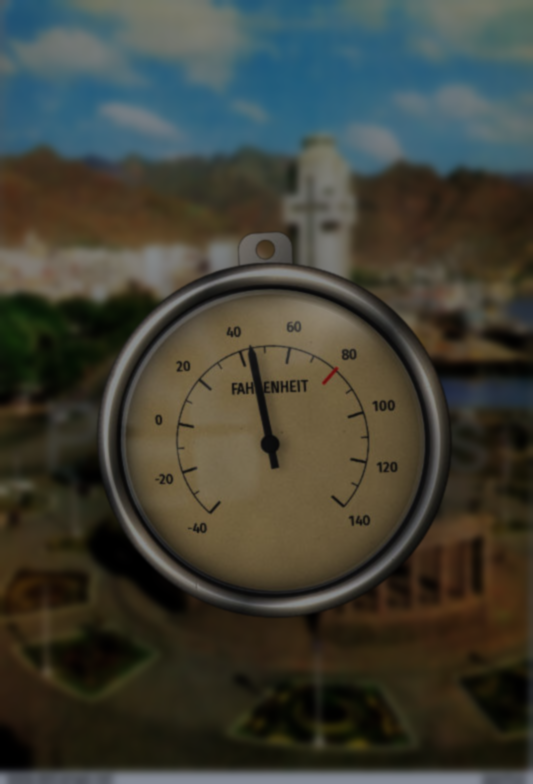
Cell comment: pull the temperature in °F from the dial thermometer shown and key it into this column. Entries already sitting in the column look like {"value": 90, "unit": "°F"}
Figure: {"value": 45, "unit": "°F"}
